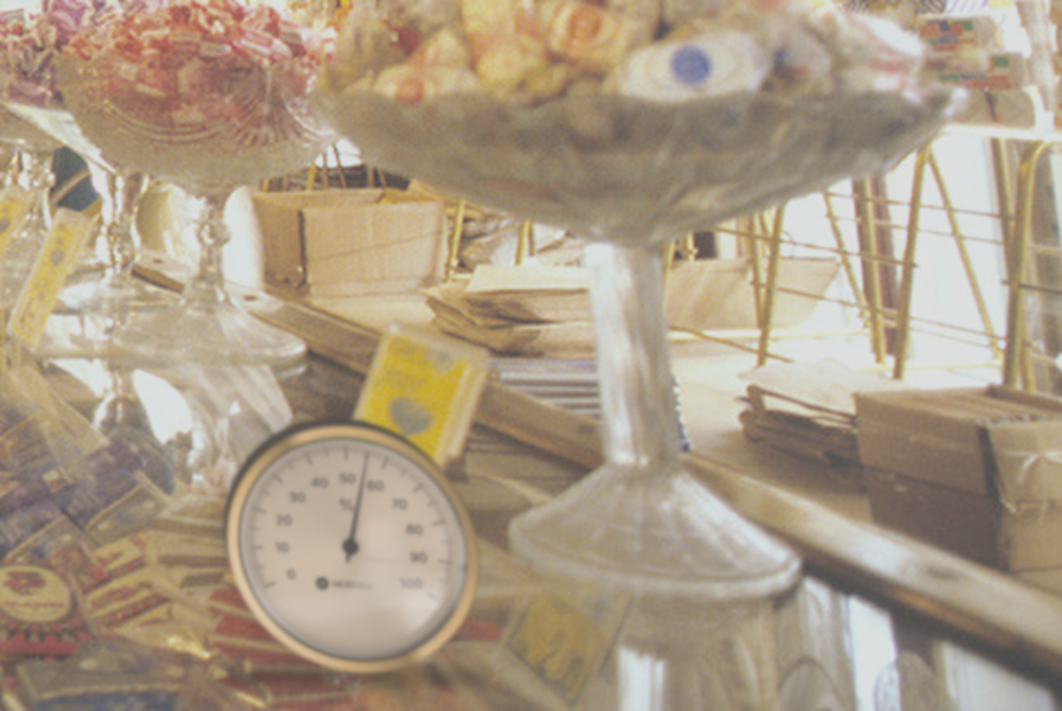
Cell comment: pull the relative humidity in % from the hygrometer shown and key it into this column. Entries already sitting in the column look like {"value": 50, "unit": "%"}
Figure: {"value": 55, "unit": "%"}
